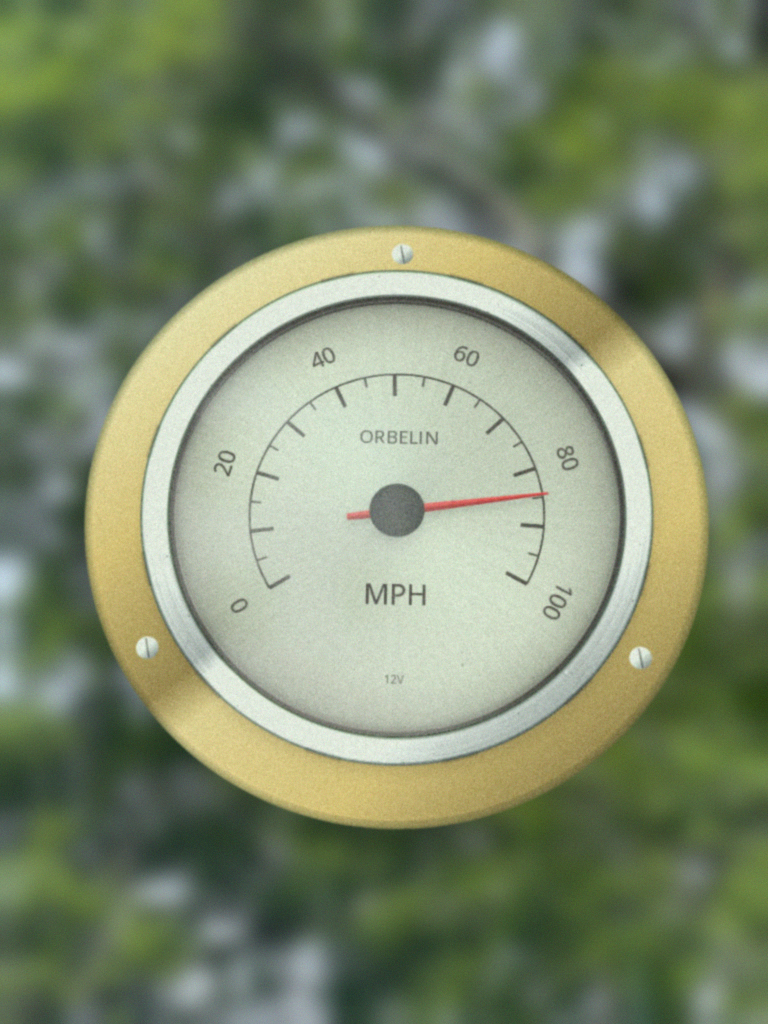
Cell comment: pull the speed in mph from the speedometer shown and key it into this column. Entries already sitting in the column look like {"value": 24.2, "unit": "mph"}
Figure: {"value": 85, "unit": "mph"}
